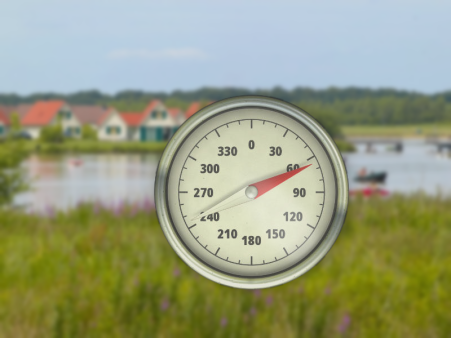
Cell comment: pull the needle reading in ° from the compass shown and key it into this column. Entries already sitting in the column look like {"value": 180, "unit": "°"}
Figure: {"value": 65, "unit": "°"}
